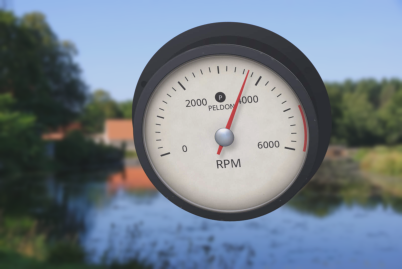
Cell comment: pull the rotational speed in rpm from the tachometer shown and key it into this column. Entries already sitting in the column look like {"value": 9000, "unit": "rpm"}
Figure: {"value": 3700, "unit": "rpm"}
